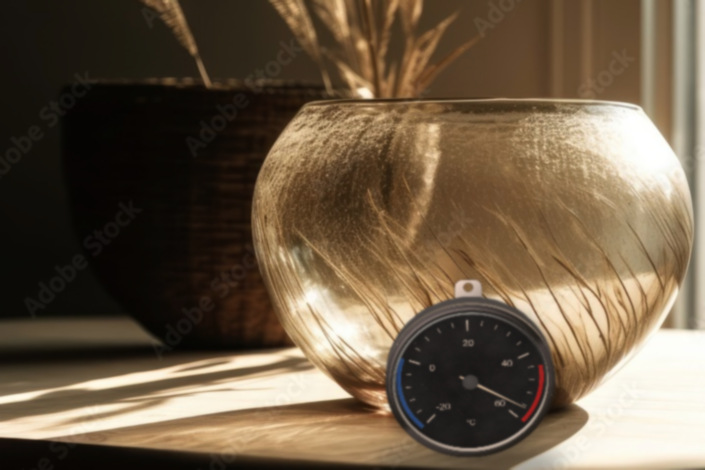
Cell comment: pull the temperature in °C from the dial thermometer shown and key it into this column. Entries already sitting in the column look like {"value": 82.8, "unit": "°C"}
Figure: {"value": 56, "unit": "°C"}
